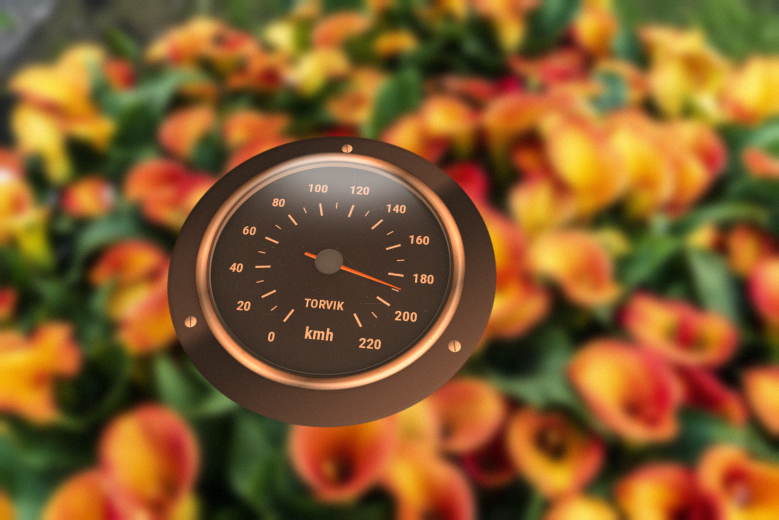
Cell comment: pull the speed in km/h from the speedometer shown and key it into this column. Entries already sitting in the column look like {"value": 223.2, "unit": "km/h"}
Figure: {"value": 190, "unit": "km/h"}
